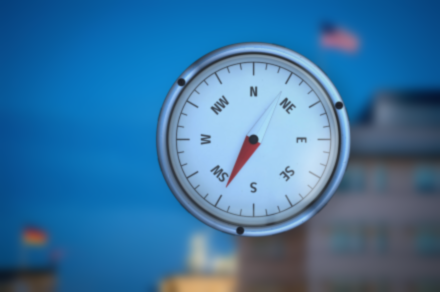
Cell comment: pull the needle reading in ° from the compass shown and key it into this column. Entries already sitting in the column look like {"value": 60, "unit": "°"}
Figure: {"value": 210, "unit": "°"}
